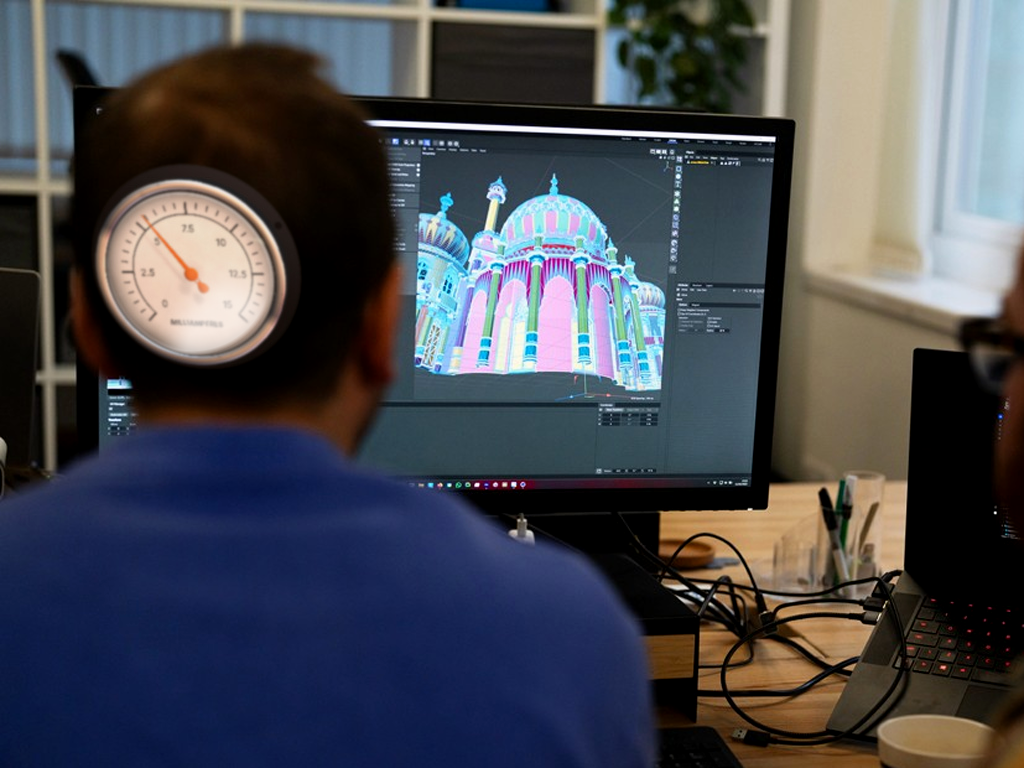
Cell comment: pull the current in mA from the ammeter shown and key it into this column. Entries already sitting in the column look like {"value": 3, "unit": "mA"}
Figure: {"value": 5.5, "unit": "mA"}
